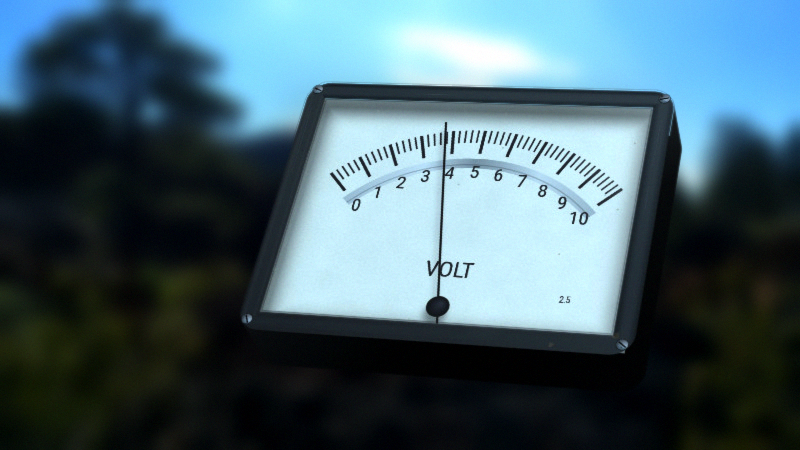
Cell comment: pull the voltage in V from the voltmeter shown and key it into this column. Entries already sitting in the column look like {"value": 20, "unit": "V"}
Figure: {"value": 3.8, "unit": "V"}
